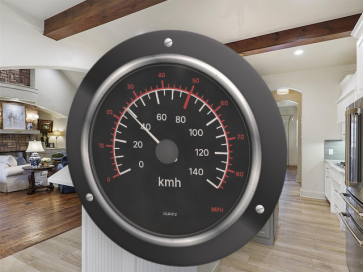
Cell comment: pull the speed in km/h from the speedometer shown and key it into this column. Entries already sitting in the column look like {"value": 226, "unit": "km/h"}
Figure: {"value": 40, "unit": "km/h"}
